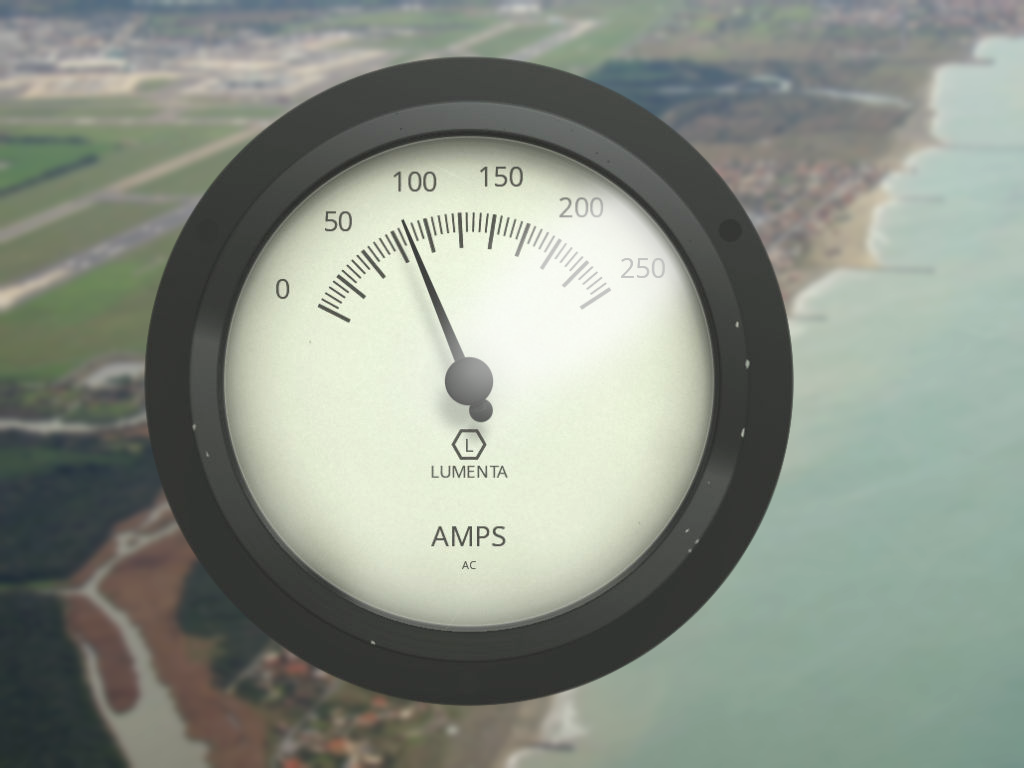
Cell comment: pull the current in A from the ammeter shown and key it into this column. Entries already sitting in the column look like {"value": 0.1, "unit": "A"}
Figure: {"value": 85, "unit": "A"}
